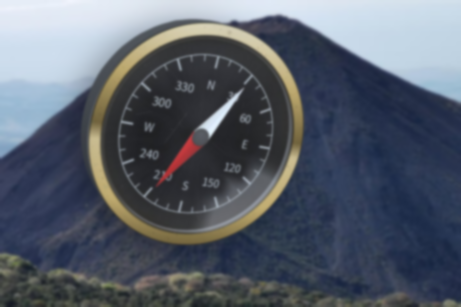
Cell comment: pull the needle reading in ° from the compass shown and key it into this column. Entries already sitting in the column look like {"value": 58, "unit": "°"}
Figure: {"value": 210, "unit": "°"}
